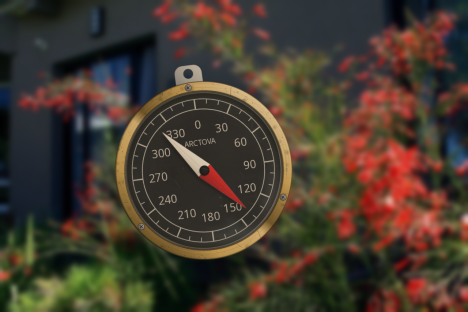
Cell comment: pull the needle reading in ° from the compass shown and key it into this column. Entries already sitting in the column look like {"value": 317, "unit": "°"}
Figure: {"value": 140, "unit": "°"}
